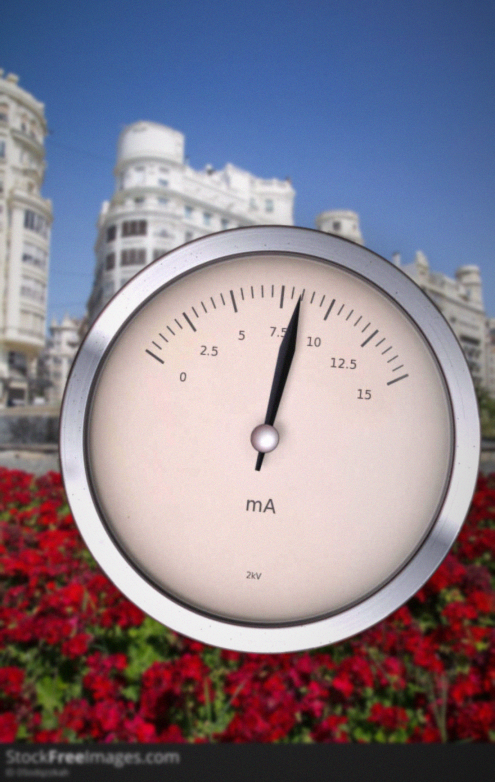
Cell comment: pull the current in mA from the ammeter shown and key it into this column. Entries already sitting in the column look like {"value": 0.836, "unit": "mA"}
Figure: {"value": 8.5, "unit": "mA"}
